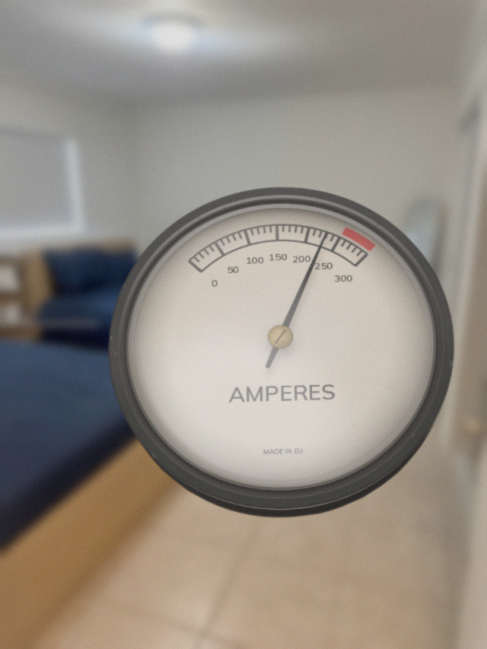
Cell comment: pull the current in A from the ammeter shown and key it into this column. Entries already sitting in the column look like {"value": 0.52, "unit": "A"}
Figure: {"value": 230, "unit": "A"}
